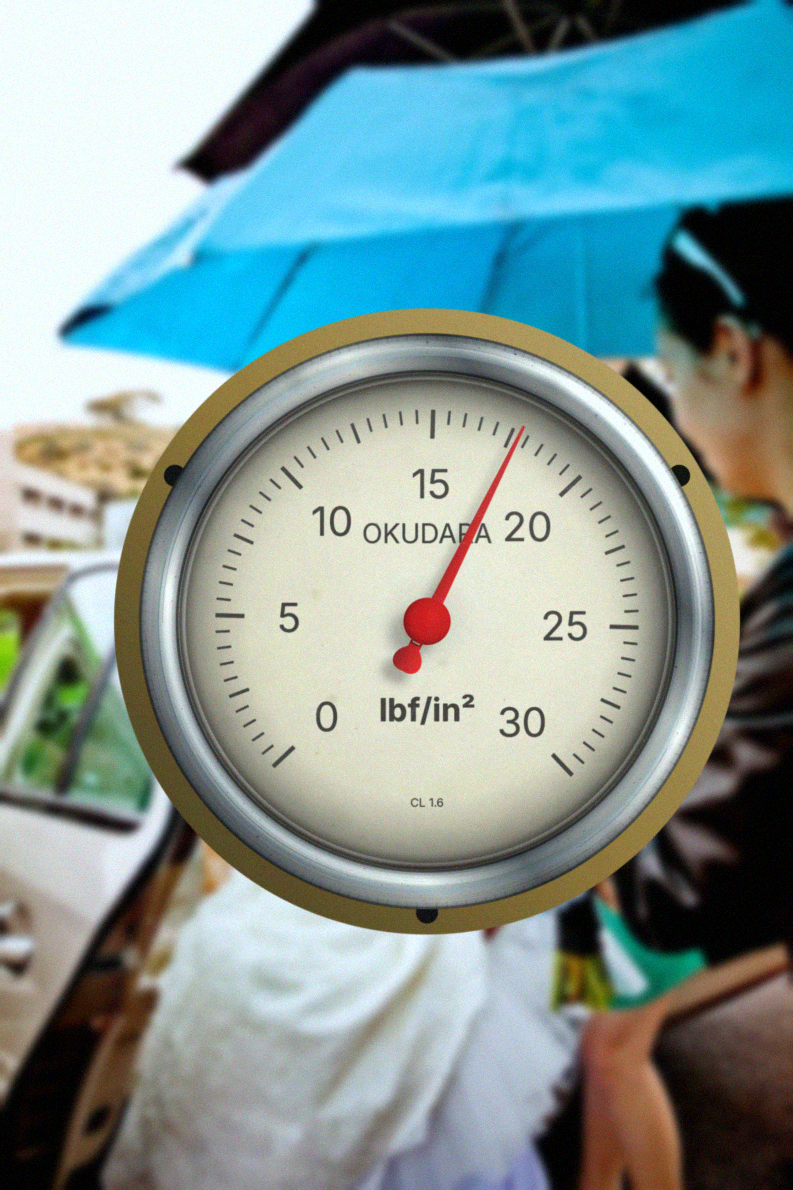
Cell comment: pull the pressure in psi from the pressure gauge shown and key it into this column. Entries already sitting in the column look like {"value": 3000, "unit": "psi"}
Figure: {"value": 17.75, "unit": "psi"}
